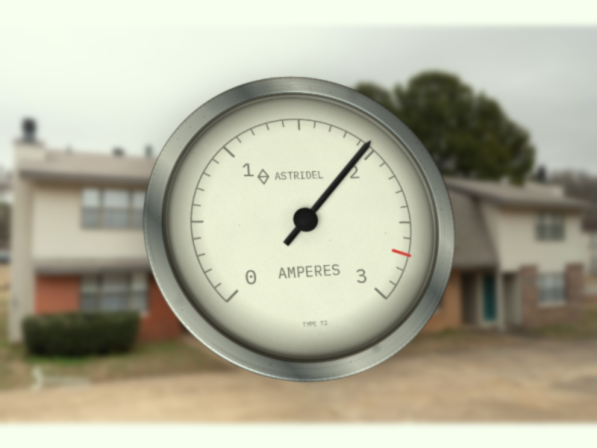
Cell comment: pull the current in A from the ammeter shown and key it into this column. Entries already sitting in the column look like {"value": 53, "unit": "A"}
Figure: {"value": 1.95, "unit": "A"}
